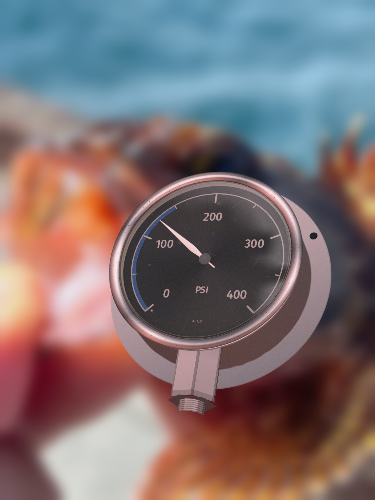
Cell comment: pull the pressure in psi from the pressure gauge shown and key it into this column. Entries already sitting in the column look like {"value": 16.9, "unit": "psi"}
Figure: {"value": 125, "unit": "psi"}
